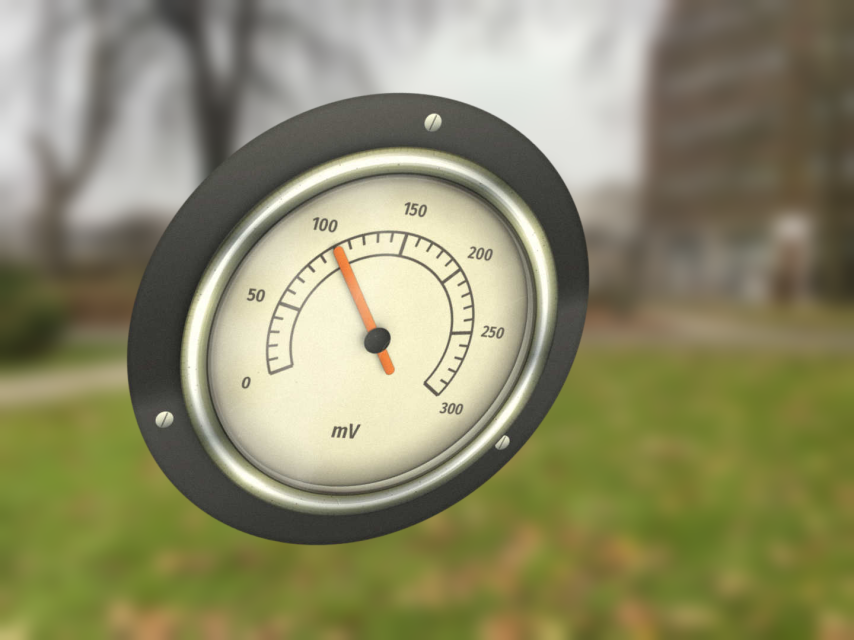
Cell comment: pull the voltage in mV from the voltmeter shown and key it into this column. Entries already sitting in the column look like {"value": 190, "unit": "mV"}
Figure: {"value": 100, "unit": "mV"}
